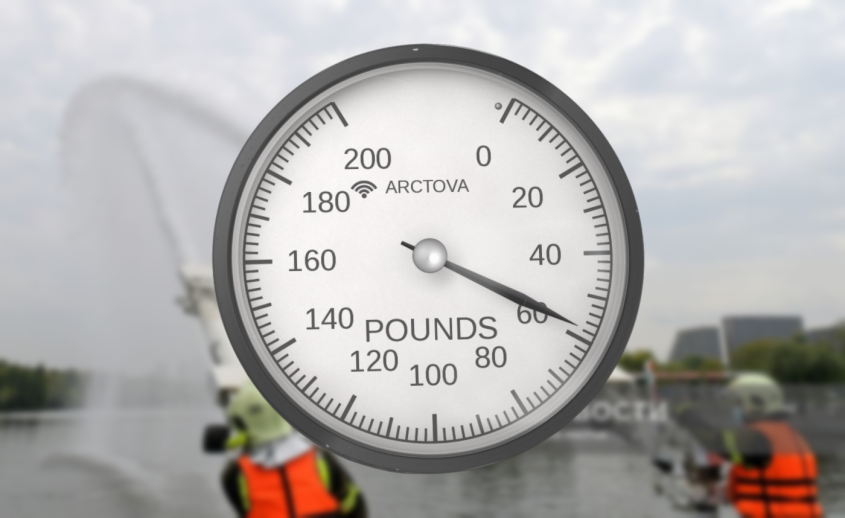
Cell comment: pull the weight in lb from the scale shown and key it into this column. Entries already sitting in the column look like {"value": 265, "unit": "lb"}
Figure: {"value": 58, "unit": "lb"}
